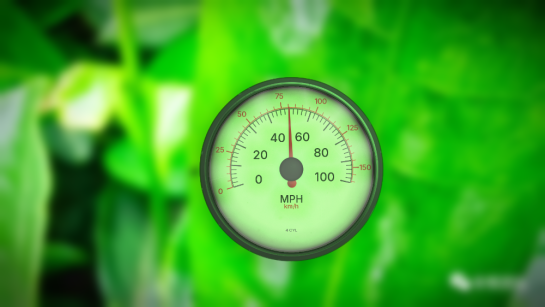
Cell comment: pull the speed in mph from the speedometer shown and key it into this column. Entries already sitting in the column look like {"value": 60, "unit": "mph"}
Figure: {"value": 50, "unit": "mph"}
